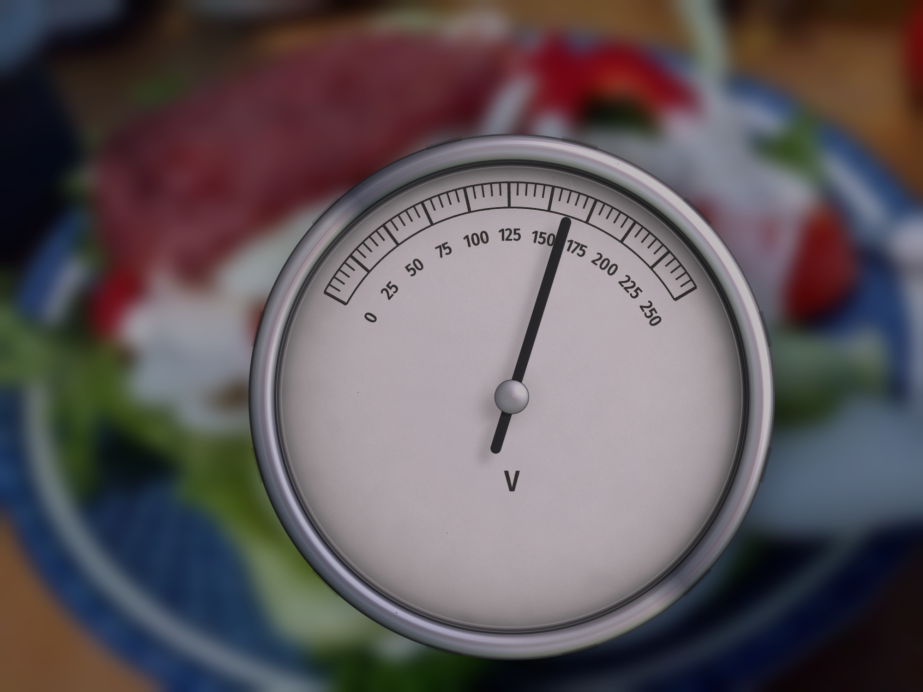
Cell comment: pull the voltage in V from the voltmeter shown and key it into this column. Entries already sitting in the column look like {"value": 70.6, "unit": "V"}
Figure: {"value": 162.5, "unit": "V"}
